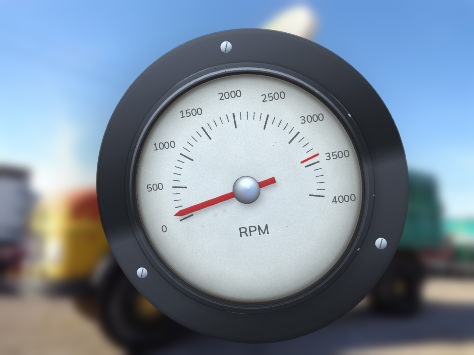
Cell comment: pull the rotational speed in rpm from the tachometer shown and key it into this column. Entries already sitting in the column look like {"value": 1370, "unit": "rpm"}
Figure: {"value": 100, "unit": "rpm"}
